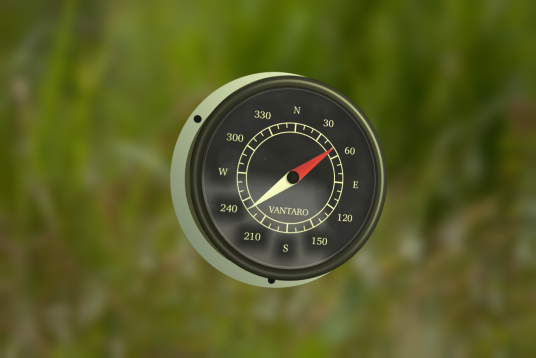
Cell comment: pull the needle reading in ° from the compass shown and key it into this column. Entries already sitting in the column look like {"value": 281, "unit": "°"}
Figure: {"value": 50, "unit": "°"}
